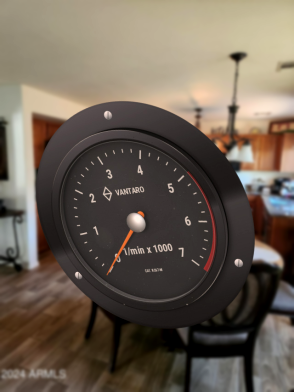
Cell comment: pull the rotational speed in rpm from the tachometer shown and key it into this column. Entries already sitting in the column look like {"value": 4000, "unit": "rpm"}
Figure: {"value": 0, "unit": "rpm"}
